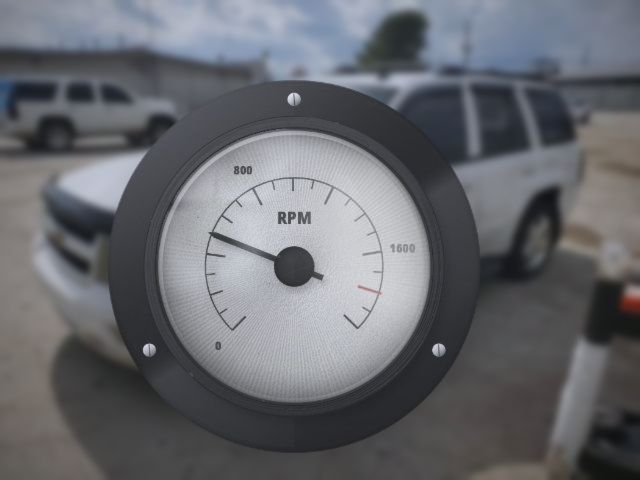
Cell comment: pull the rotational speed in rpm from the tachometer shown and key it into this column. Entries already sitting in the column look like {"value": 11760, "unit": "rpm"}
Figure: {"value": 500, "unit": "rpm"}
